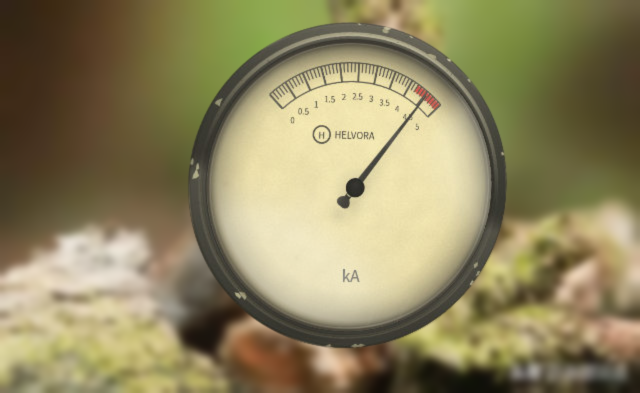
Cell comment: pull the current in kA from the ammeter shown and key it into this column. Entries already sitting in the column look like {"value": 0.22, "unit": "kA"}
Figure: {"value": 4.5, "unit": "kA"}
